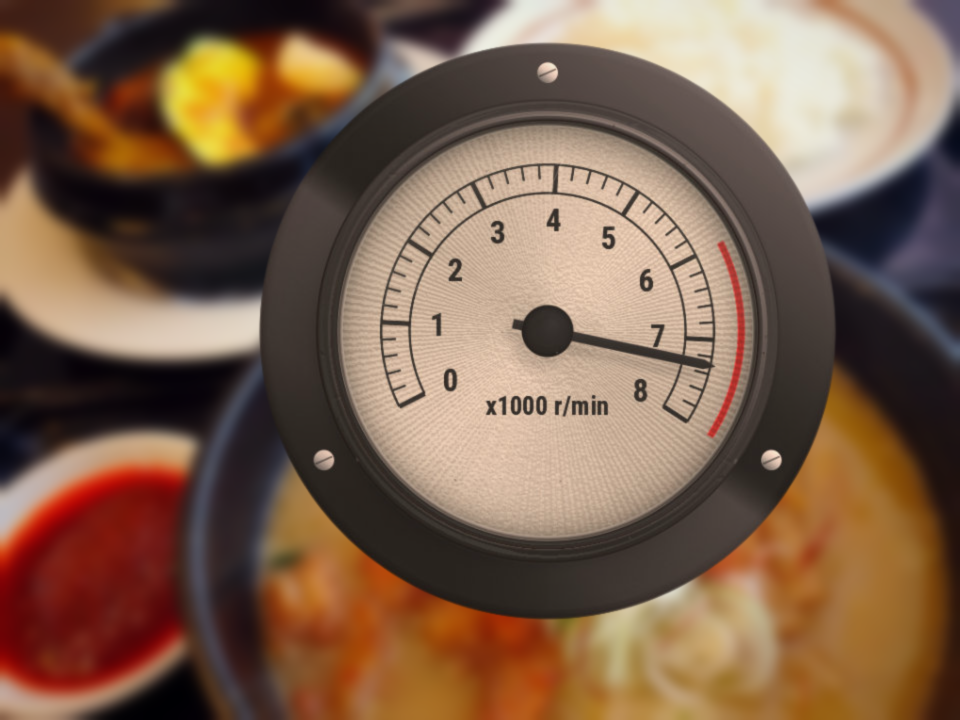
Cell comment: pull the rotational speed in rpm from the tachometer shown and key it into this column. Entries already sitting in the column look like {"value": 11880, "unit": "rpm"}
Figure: {"value": 7300, "unit": "rpm"}
